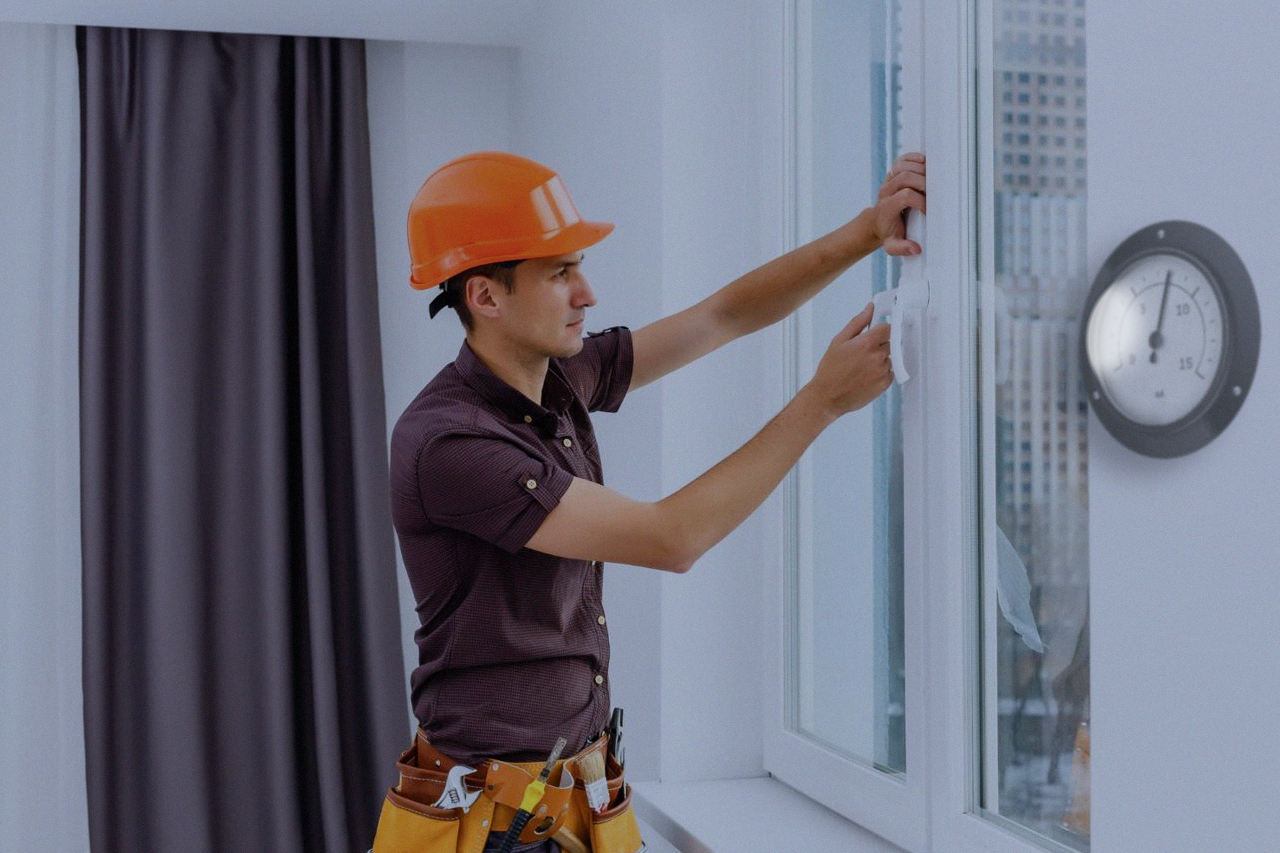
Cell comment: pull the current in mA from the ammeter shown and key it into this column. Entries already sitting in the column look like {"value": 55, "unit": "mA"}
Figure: {"value": 8, "unit": "mA"}
